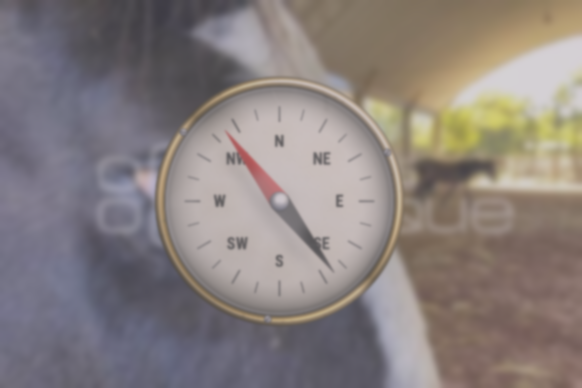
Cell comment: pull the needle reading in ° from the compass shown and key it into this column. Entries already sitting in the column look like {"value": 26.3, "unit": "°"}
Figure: {"value": 322.5, "unit": "°"}
